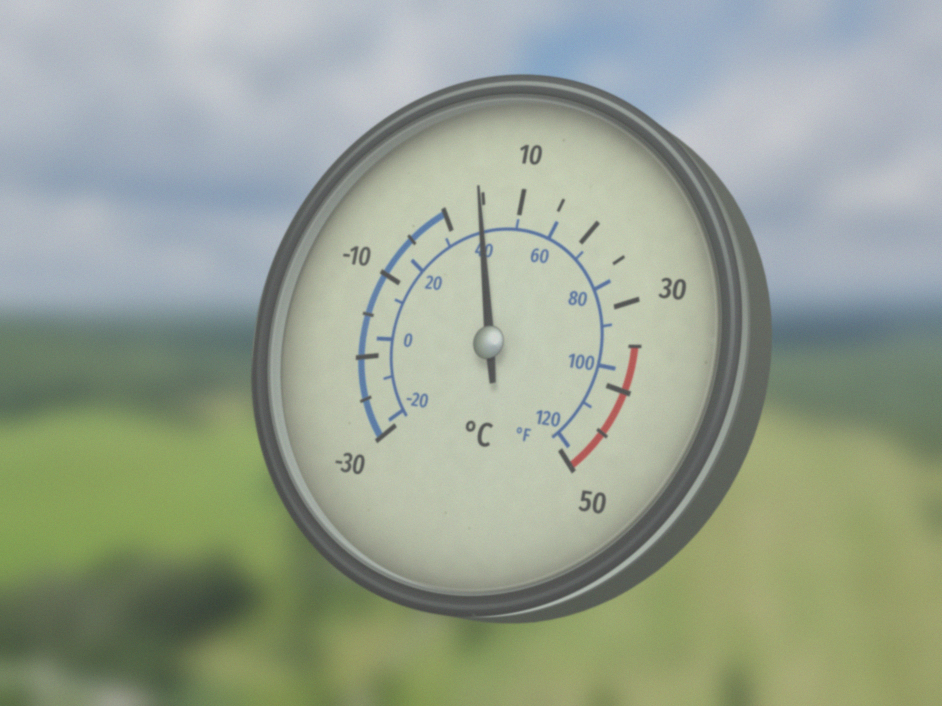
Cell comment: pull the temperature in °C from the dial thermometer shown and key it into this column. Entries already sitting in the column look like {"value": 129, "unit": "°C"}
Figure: {"value": 5, "unit": "°C"}
